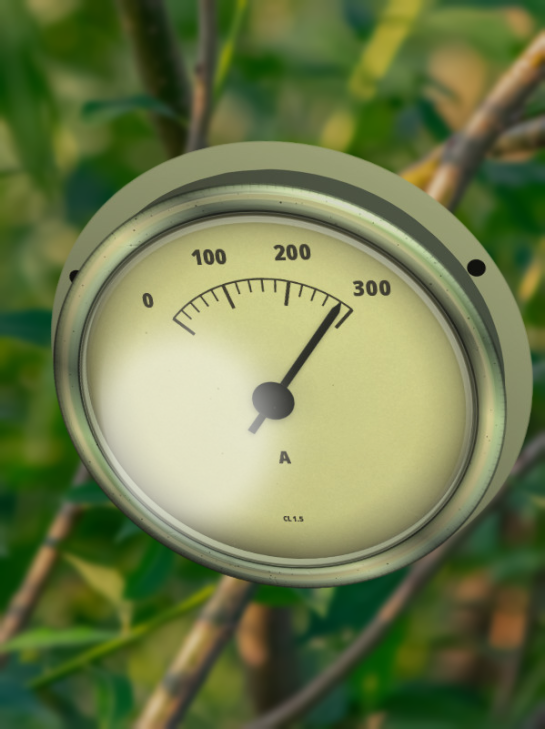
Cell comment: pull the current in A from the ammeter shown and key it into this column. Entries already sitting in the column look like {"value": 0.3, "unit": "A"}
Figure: {"value": 280, "unit": "A"}
